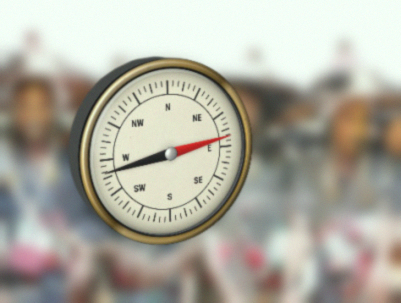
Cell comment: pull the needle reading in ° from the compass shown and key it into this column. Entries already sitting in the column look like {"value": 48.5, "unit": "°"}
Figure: {"value": 80, "unit": "°"}
